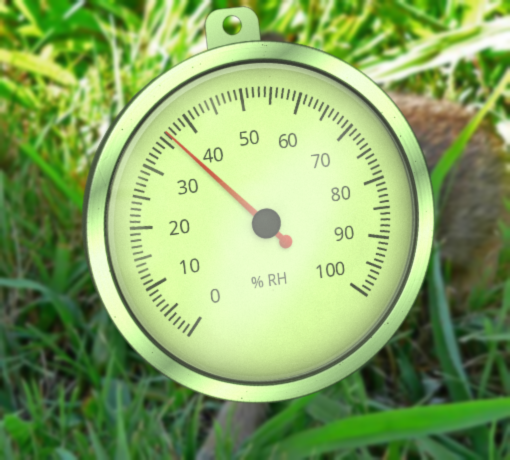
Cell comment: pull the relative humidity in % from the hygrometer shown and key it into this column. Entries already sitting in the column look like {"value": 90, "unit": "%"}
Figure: {"value": 36, "unit": "%"}
